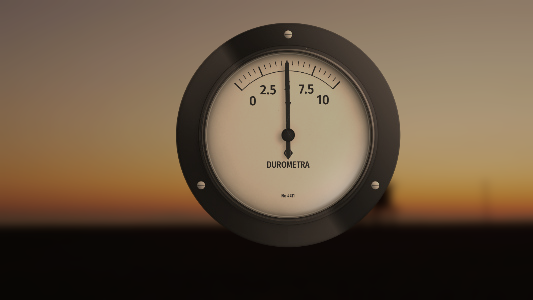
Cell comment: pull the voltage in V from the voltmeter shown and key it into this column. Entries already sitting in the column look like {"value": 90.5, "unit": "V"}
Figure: {"value": 5, "unit": "V"}
